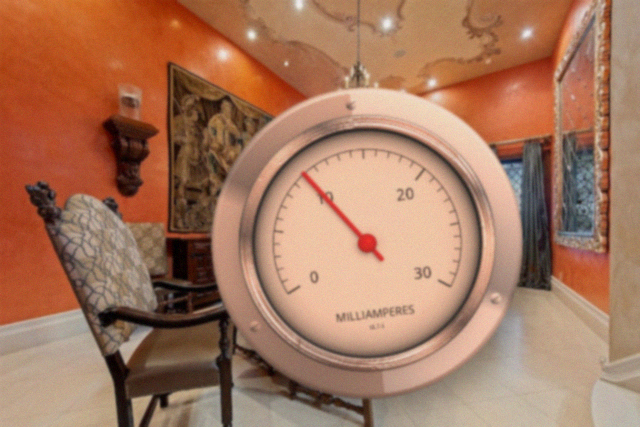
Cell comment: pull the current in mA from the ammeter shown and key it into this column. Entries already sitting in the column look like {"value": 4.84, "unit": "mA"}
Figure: {"value": 10, "unit": "mA"}
